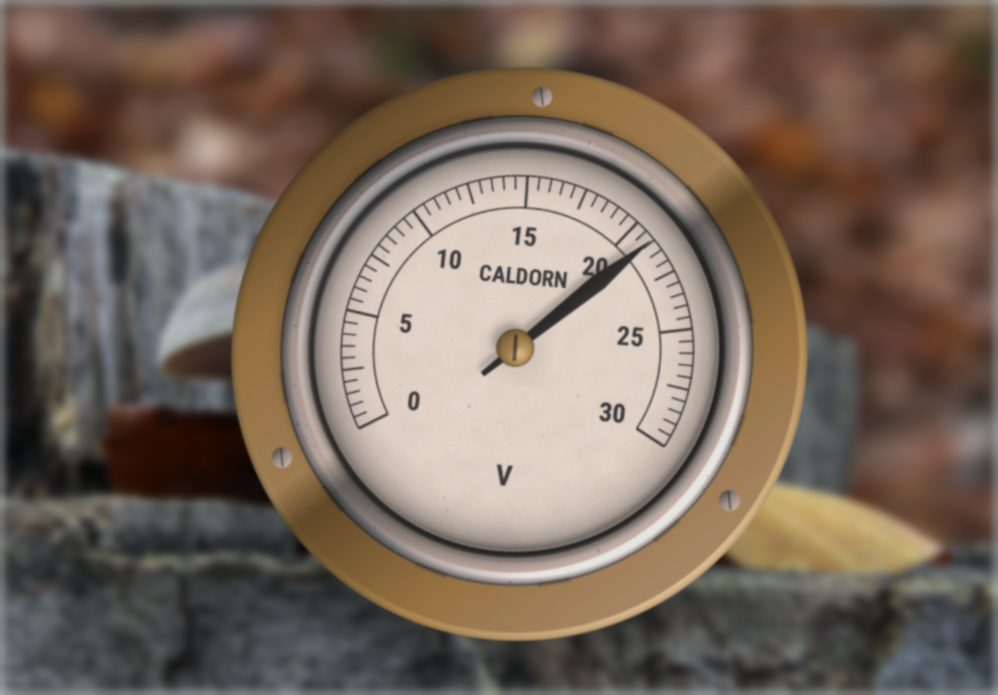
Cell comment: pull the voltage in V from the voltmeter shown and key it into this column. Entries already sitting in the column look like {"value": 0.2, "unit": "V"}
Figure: {"value": 21, "unit": "V"}
